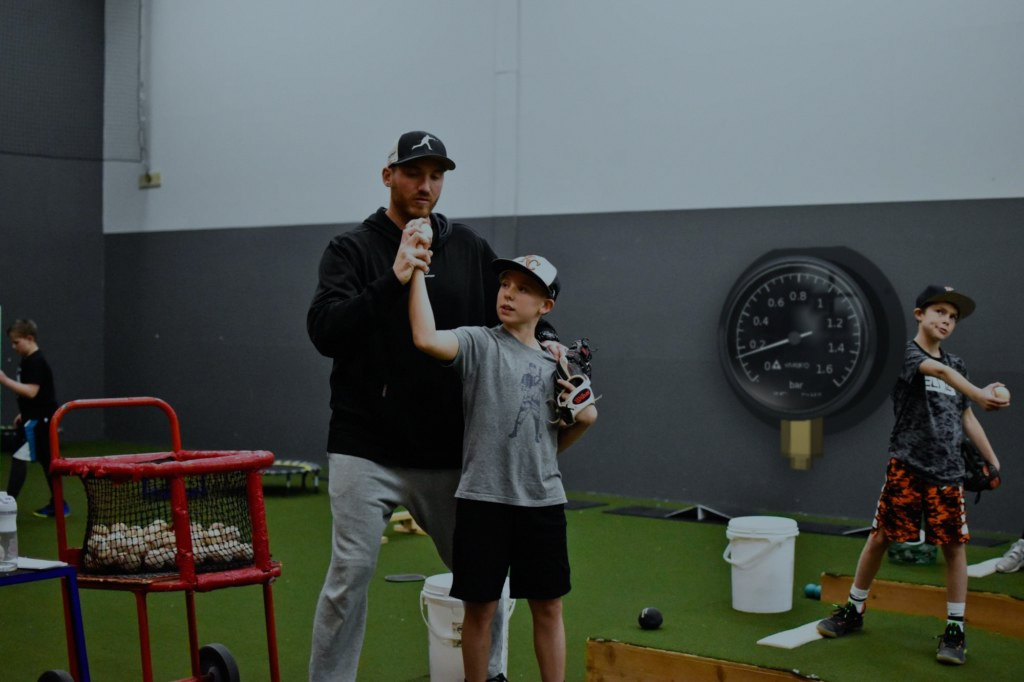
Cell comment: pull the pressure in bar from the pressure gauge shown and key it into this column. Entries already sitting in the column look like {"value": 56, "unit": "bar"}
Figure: {"value": 0.15, "unit": "bar"}
